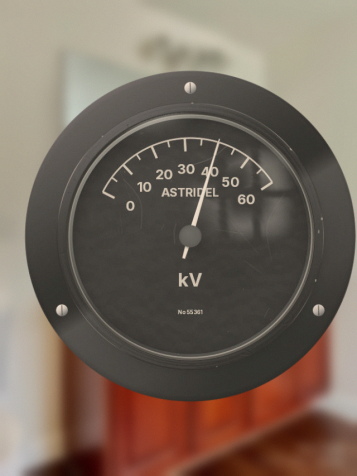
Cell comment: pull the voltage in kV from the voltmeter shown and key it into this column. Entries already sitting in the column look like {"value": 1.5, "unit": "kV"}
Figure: {"value": 40, "unit": "kV"}
